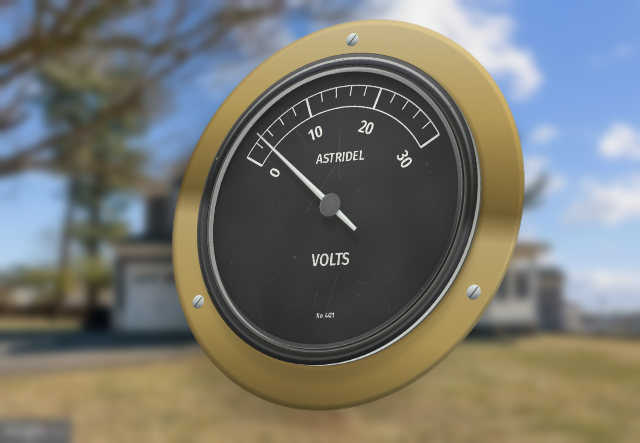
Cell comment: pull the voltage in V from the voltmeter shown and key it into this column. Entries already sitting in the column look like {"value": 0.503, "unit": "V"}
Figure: {"value": 3, "unit": "V"}
